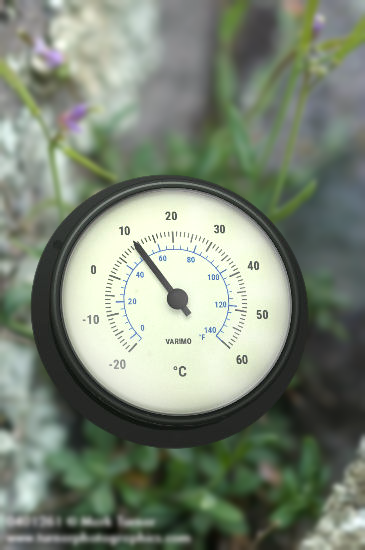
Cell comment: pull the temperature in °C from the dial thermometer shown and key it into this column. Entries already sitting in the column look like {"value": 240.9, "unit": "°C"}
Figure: {"value": 10, "unit": "°C"}
